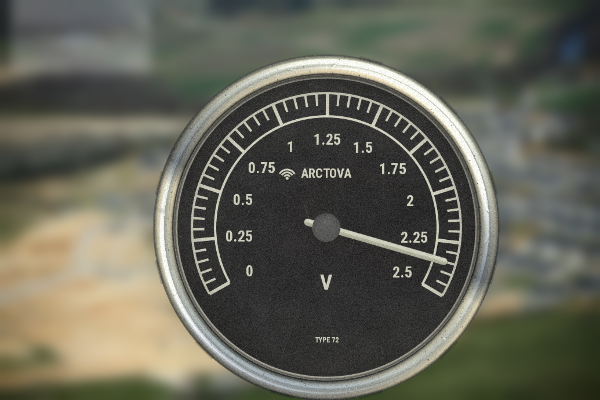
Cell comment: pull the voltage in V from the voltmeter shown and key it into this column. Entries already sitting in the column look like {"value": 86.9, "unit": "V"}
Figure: {"value": 2.35, "unit": "V"}
